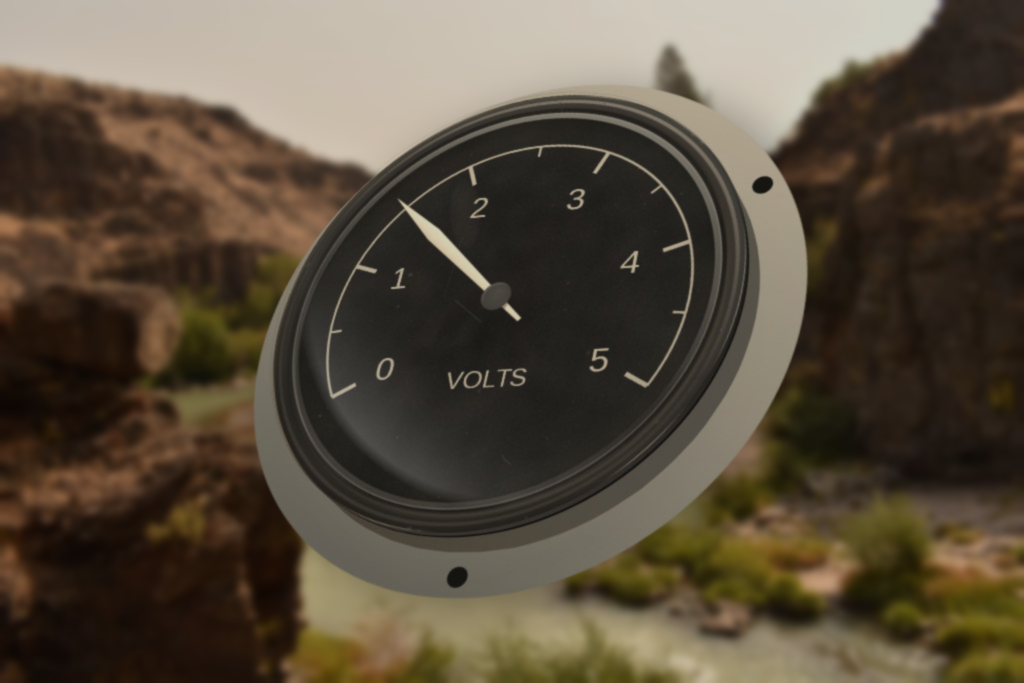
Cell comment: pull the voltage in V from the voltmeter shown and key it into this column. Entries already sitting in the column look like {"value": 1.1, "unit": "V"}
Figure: {"value": 1.5, "unit": "V"}
